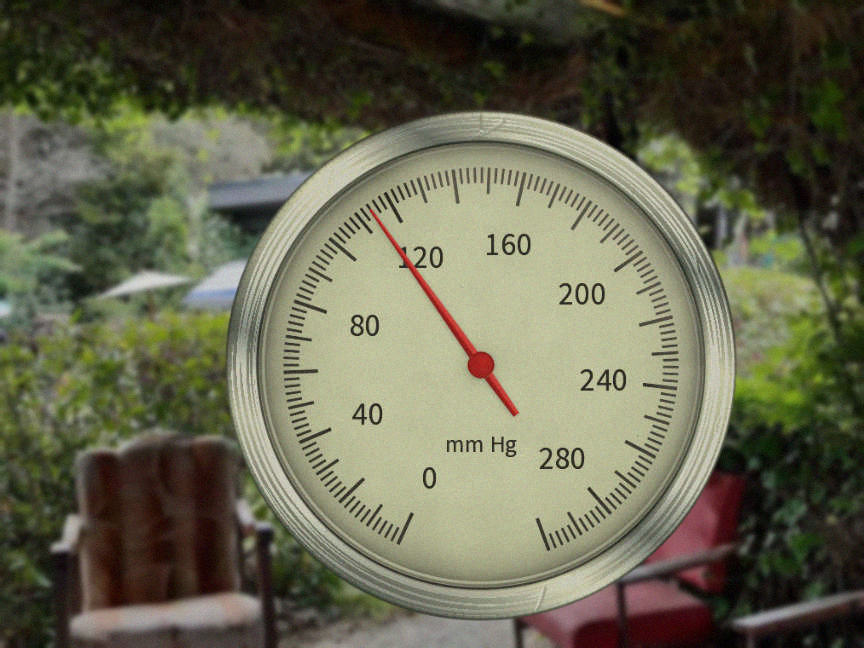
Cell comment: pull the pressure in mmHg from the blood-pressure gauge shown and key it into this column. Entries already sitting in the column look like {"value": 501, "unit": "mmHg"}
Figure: {"value": 114, "unit": "mmHg"}
